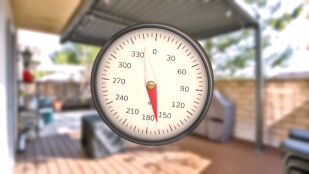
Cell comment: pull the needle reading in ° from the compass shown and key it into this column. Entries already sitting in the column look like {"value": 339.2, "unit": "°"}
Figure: {"value": 165, "unit": "°"}
